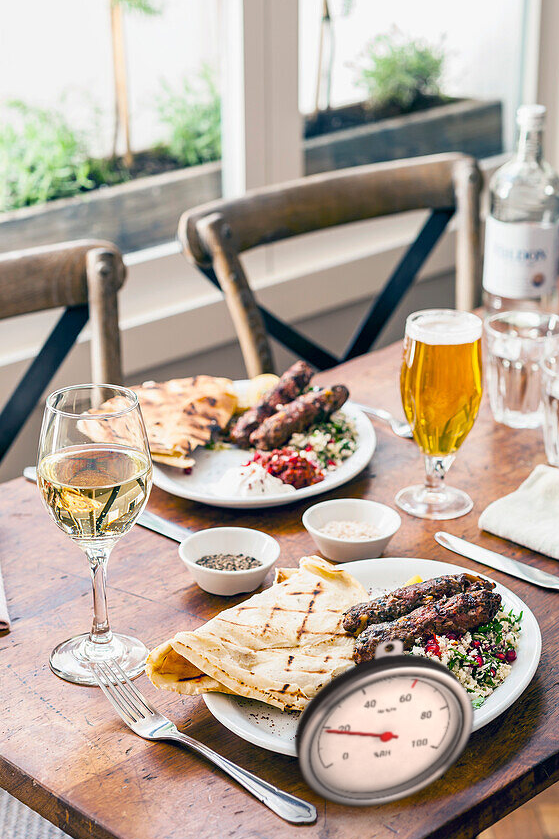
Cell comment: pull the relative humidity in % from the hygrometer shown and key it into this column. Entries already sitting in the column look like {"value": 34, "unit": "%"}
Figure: {"value": 20, "unit": "%"}
